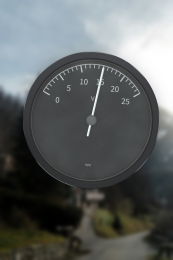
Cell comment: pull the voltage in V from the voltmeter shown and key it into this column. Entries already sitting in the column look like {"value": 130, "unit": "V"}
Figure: {"value": 15, "unit": "V"}
